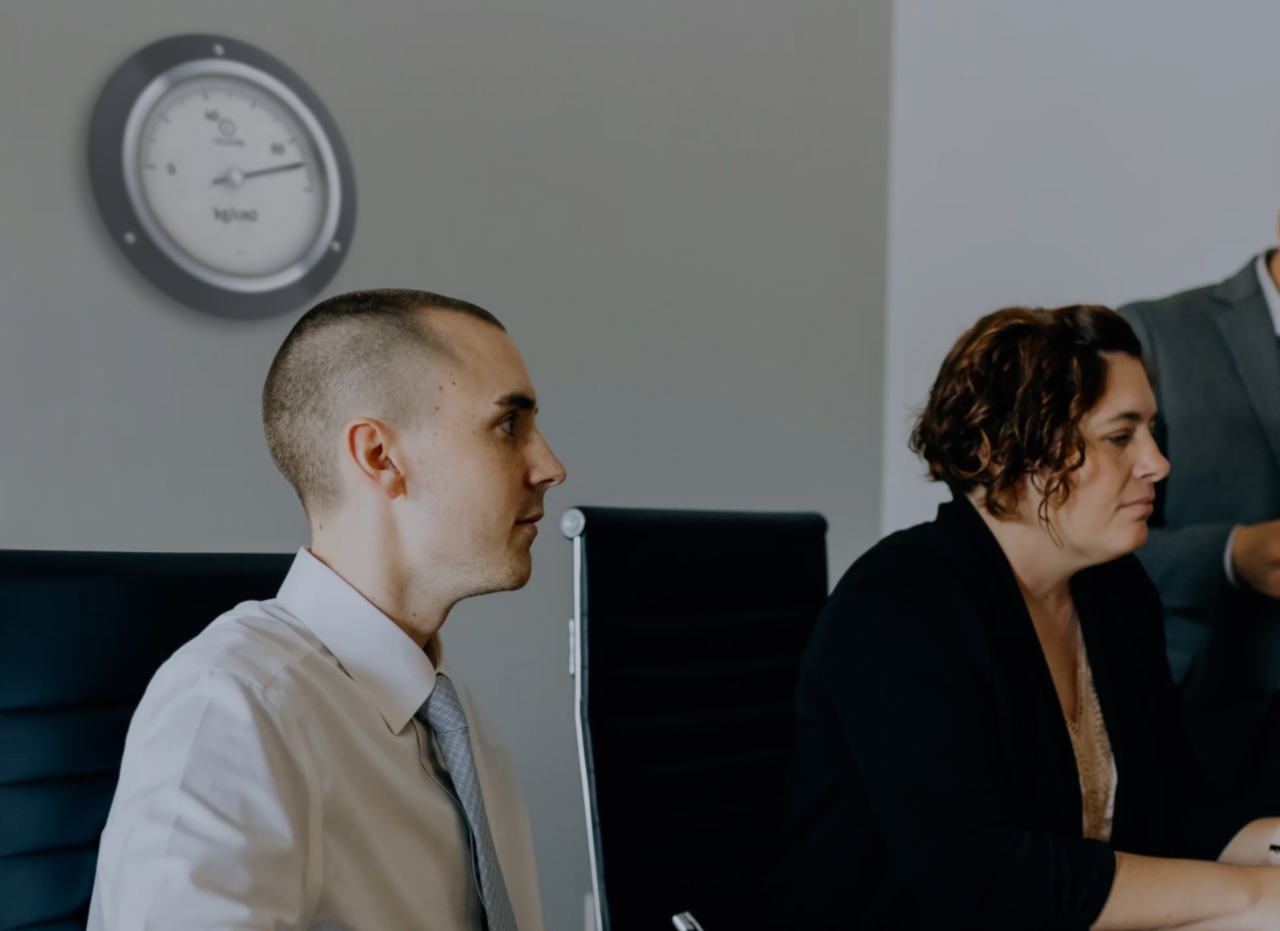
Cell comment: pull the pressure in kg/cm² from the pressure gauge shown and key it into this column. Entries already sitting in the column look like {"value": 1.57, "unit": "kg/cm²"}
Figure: {"value": 90, "unit": "kg/cm²"}
